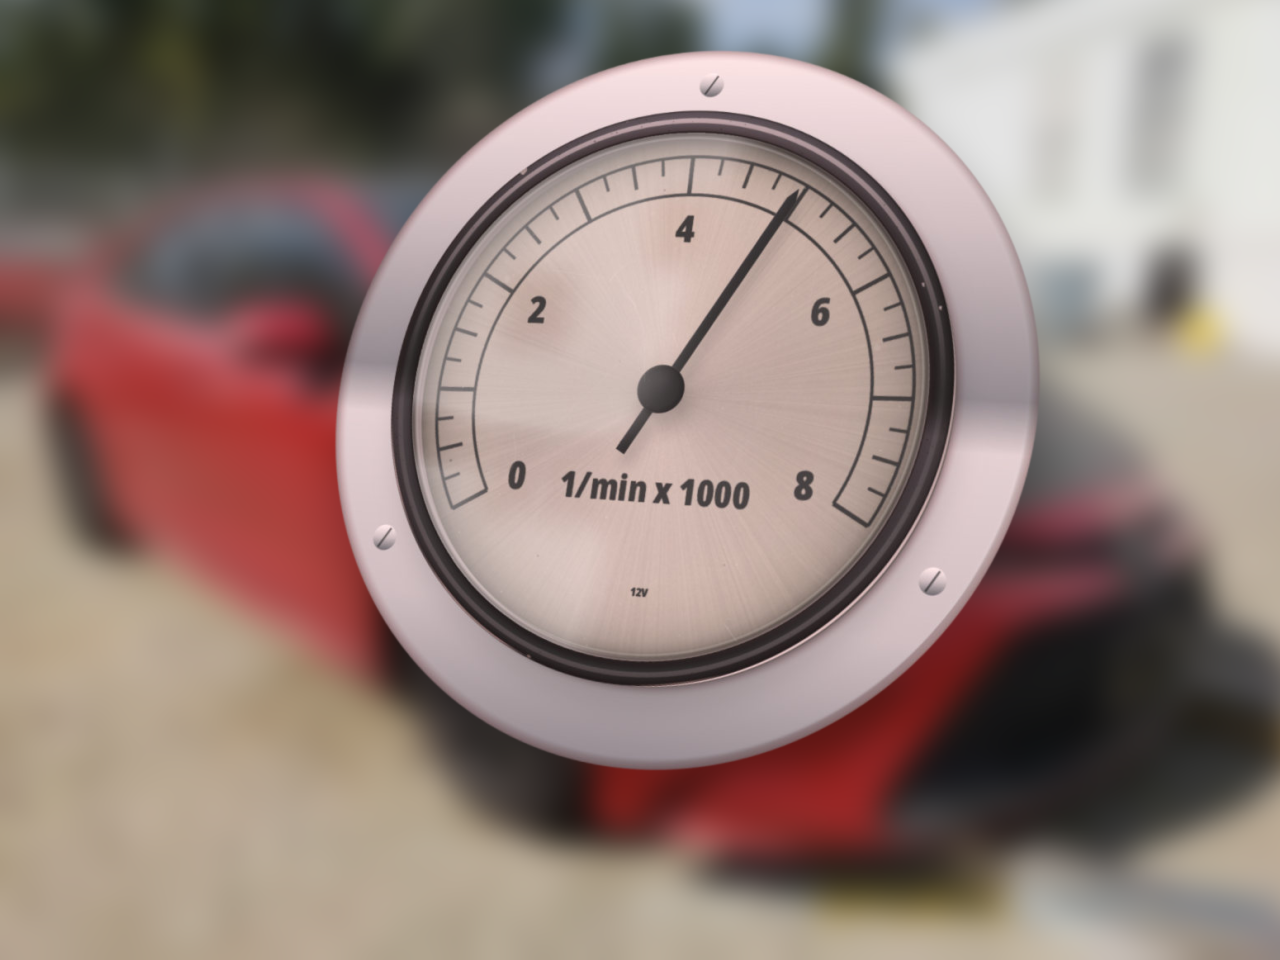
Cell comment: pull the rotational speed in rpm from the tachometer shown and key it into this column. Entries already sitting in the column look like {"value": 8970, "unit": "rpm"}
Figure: {"value": 5000, "unit": "rpm"}
